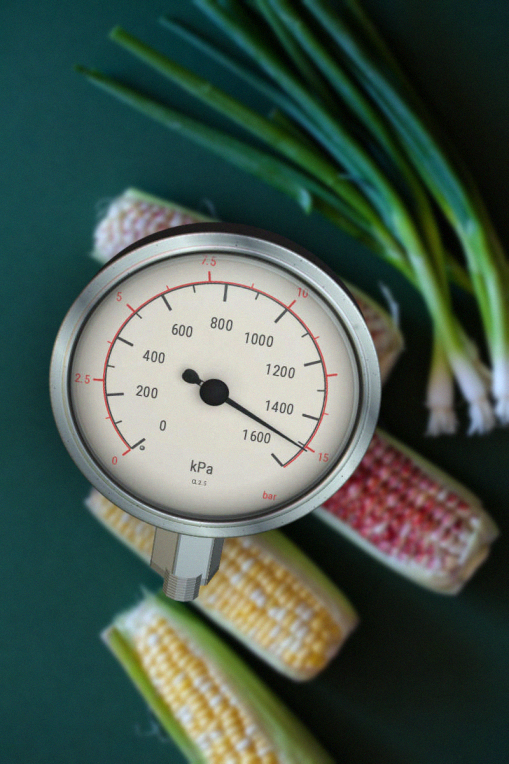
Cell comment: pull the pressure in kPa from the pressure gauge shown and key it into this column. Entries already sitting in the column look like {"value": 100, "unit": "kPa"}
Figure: {"value": 1500, "unit": "kPa"}
